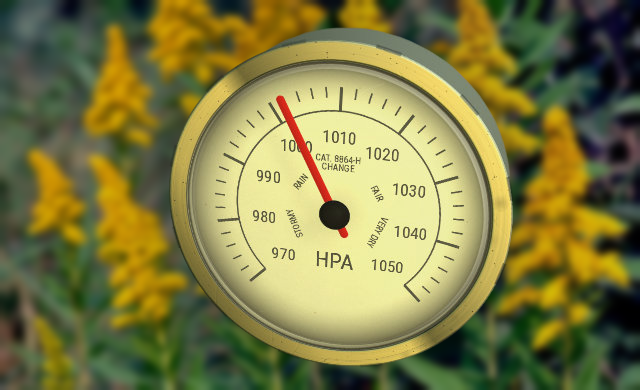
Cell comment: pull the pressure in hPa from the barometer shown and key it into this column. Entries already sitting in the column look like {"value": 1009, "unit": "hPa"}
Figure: {"value": 1002, "unit": "hPa"}
